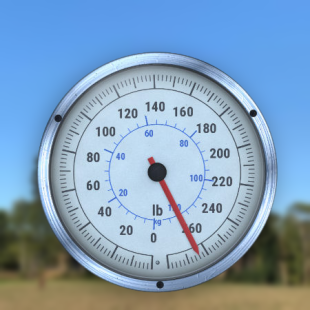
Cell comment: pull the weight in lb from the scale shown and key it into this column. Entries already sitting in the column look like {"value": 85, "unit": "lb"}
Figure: {"value": 264, "unit": "lb"}
